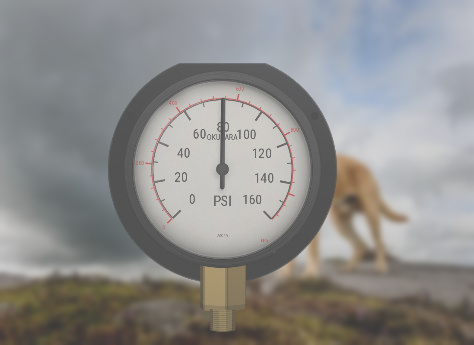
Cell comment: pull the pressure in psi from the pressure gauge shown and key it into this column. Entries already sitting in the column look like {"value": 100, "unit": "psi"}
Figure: {"value": 80, "unit": "psi"}
